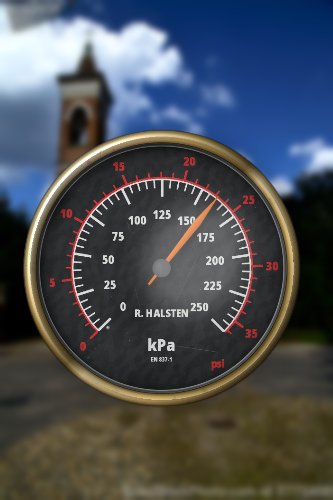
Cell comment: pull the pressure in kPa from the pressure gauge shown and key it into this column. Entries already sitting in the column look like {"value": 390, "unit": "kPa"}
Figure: {"value": 160, "unit": "kPa"}
